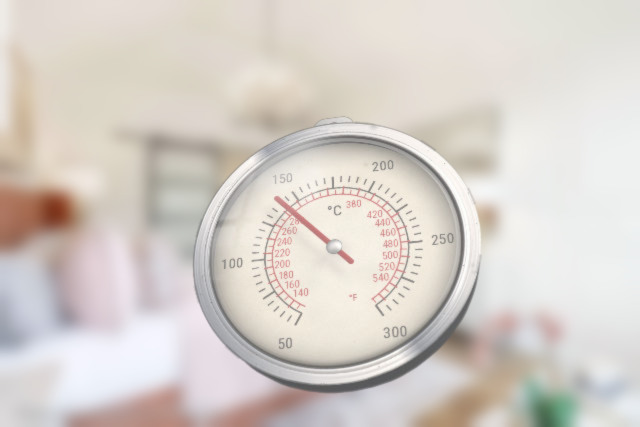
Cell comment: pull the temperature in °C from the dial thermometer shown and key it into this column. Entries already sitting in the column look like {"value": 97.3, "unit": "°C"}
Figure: {"value": 140, "unit": "°C"}
